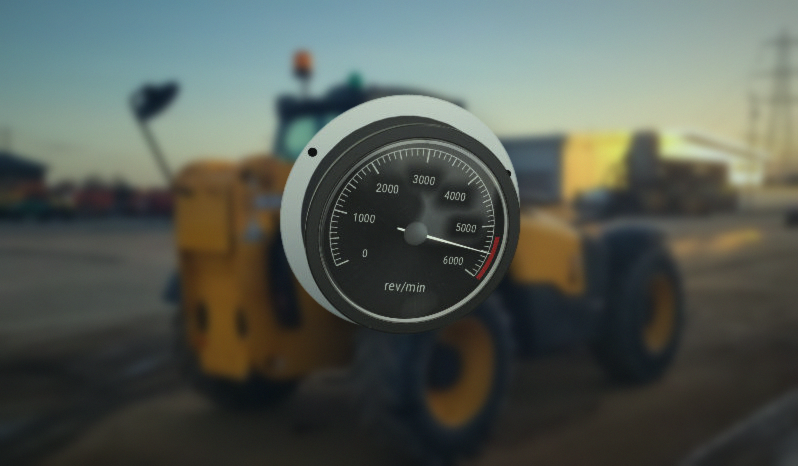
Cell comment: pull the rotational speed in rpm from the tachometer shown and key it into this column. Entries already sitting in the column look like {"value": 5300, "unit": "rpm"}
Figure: {"value": 5500, "unit": "rpm"}
